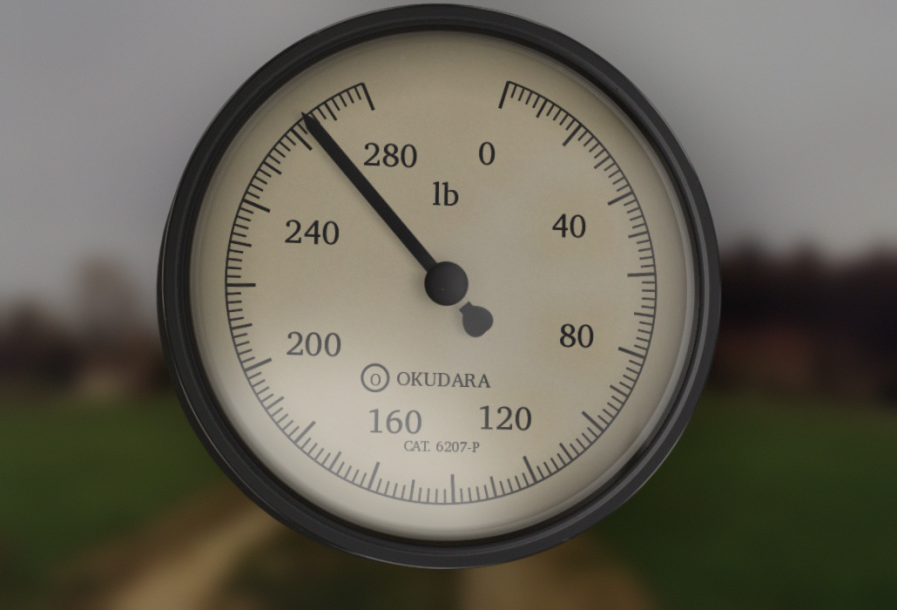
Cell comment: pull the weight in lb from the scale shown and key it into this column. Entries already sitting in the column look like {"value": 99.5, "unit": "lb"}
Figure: {"value": 264, "unit": "lb"}
